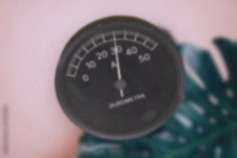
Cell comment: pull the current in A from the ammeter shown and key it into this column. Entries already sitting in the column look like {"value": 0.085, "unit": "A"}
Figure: {"value": 30, "unit": "A"}
